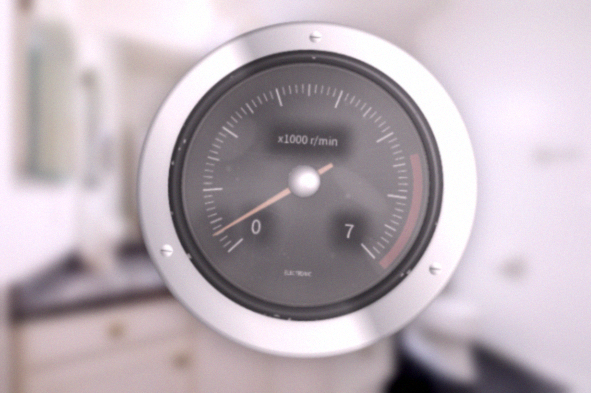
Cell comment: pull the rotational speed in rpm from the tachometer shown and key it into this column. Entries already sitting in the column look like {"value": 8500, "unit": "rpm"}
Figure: {"value": 300, "unit": "rpm"}
